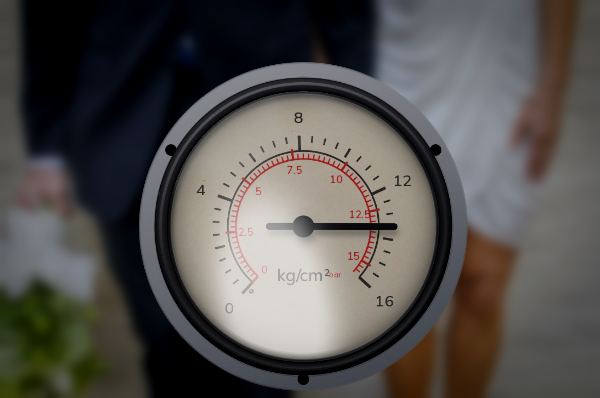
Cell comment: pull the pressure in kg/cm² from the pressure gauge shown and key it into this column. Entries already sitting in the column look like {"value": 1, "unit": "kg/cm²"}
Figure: {"value": 13.5, "unit": "kg/cm²"}
